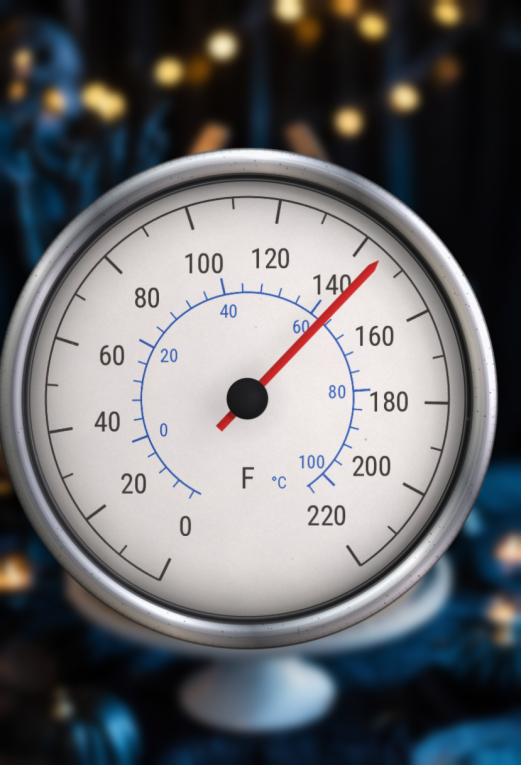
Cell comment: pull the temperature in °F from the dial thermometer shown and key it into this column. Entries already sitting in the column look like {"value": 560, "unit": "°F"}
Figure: {"value": 145, "unit": "°F"}
